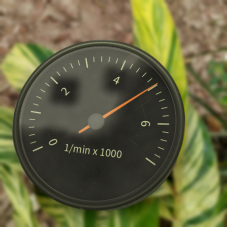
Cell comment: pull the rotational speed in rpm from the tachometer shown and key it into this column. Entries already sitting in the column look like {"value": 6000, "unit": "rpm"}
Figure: {"value": 5000, "unit": "rpm"}
